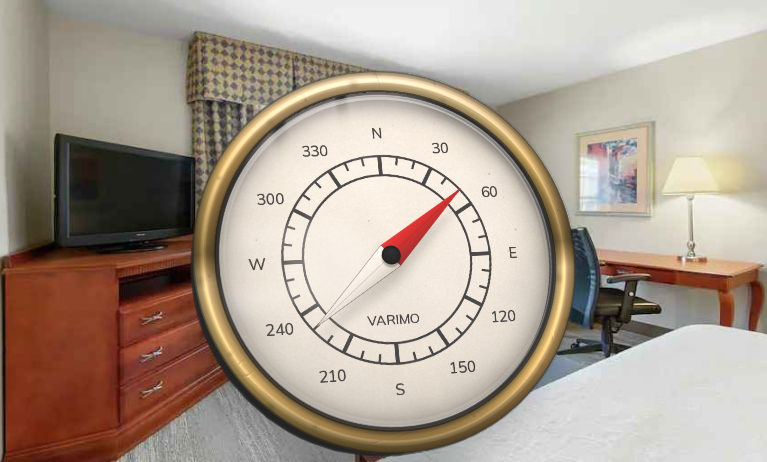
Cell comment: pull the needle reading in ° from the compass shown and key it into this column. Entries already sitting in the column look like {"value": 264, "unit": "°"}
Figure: {"value": 50, "unit": "°"}
